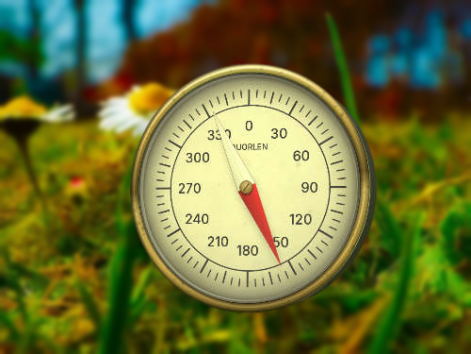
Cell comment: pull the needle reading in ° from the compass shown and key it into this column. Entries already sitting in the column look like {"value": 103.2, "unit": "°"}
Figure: {"value": 155, "unit": "°"}
